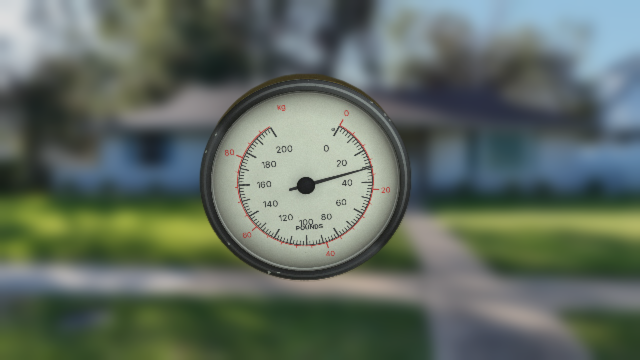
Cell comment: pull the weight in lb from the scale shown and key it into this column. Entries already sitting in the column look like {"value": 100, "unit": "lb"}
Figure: {"value": 30, "unit": "lb"}
